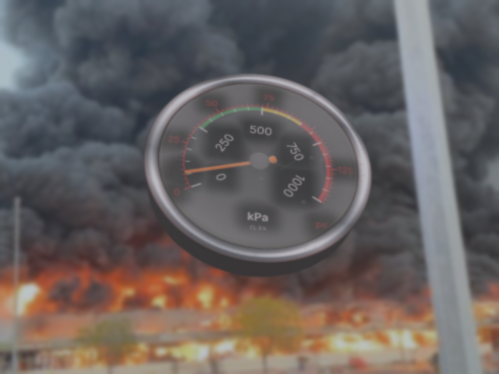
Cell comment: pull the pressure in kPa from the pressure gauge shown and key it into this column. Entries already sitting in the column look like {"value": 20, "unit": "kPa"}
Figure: {"value": 50, "unit": "kPa"}
